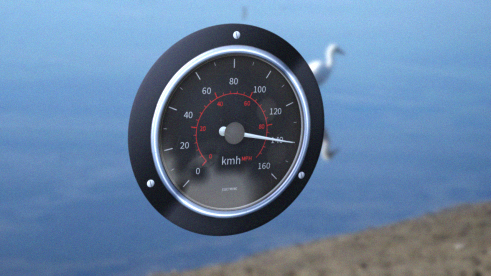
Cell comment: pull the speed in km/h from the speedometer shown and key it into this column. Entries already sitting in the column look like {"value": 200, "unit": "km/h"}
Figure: {"value": 140, "unit": "km/h"}
